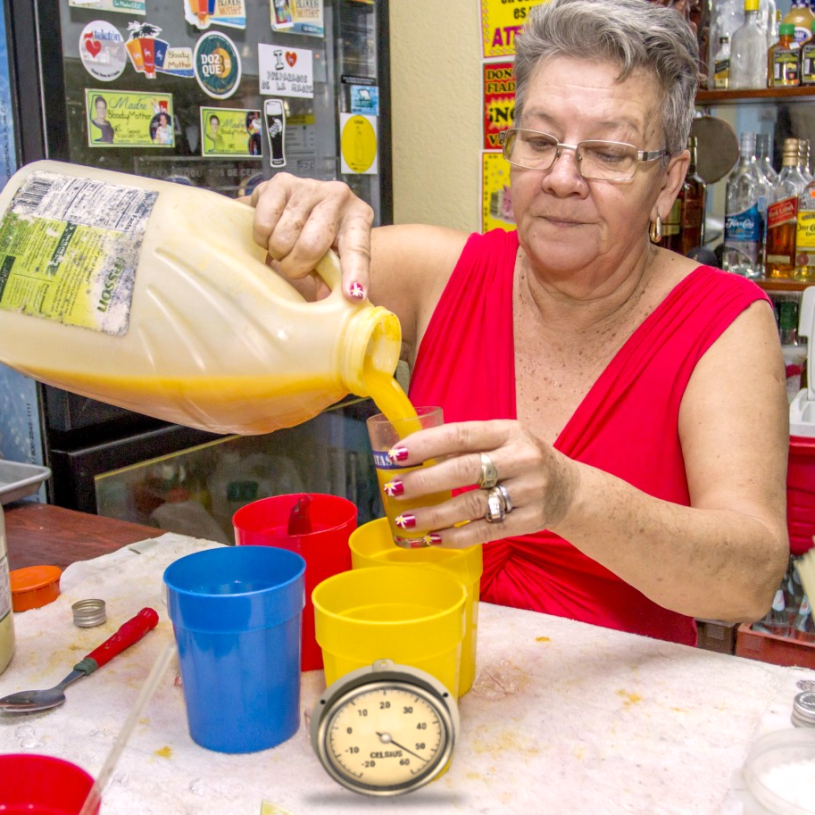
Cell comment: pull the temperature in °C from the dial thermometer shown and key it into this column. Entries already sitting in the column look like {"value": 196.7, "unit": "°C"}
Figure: {"value": 54, "unit": "°C"}
